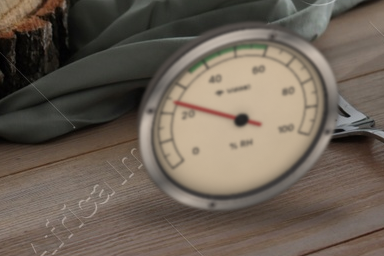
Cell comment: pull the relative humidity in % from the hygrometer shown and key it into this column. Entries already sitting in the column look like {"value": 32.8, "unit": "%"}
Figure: {"value": 25, "unit": "%"}
